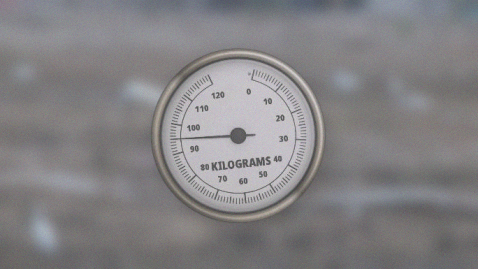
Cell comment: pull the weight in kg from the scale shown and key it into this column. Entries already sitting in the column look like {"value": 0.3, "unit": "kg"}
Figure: {"value": 95, "unit": "kg"}
